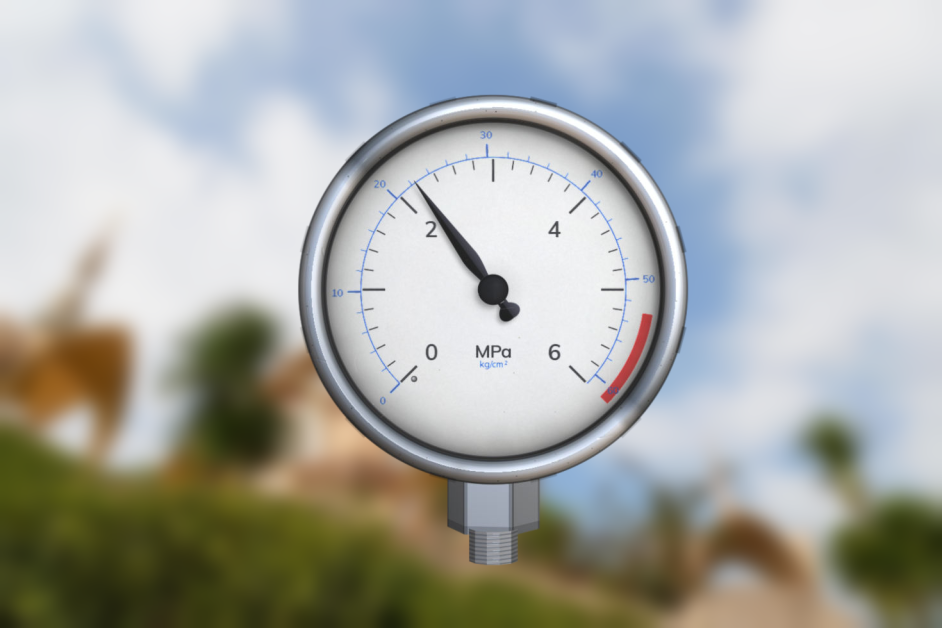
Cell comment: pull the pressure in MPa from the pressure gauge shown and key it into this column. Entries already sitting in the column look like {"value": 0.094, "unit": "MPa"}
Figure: {"value": 2.2, "unit": "MPa"}
